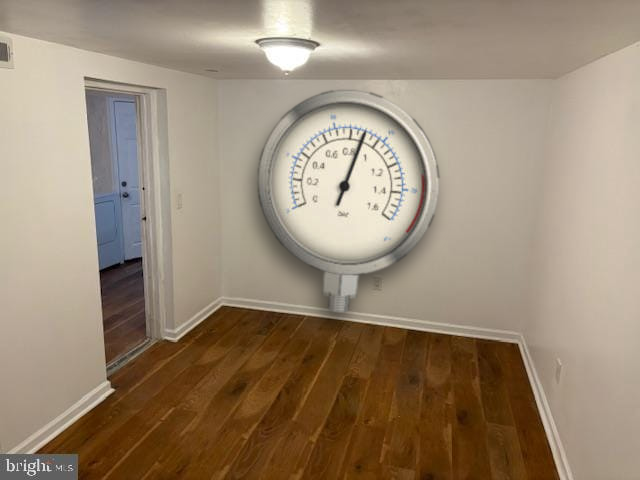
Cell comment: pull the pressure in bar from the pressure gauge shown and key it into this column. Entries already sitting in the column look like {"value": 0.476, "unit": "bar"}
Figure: {"value": 0.9, "unit": "bar"}
